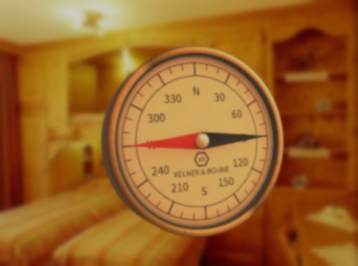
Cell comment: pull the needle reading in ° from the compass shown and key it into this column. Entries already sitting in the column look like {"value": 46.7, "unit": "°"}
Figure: {"value": 270, "unit": "°"}
